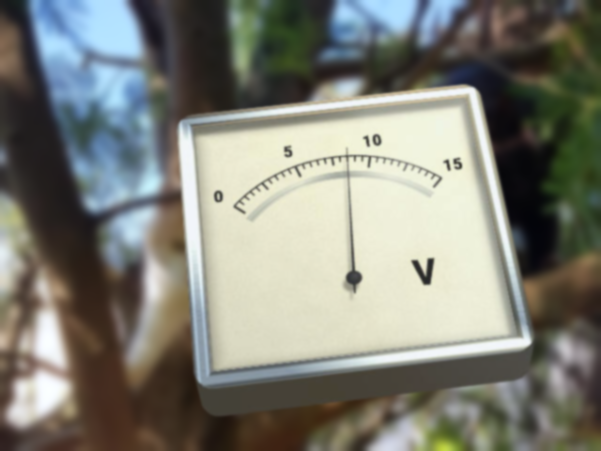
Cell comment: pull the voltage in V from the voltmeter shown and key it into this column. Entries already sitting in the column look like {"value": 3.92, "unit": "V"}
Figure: {"value": 8.5, "unit": "V"}
